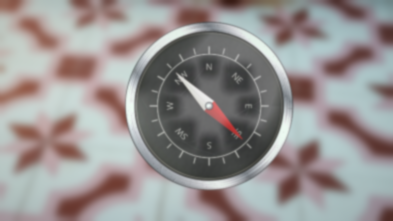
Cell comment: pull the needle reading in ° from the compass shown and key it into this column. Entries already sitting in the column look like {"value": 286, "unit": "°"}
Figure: {"value": 135, "unit": "°"}
